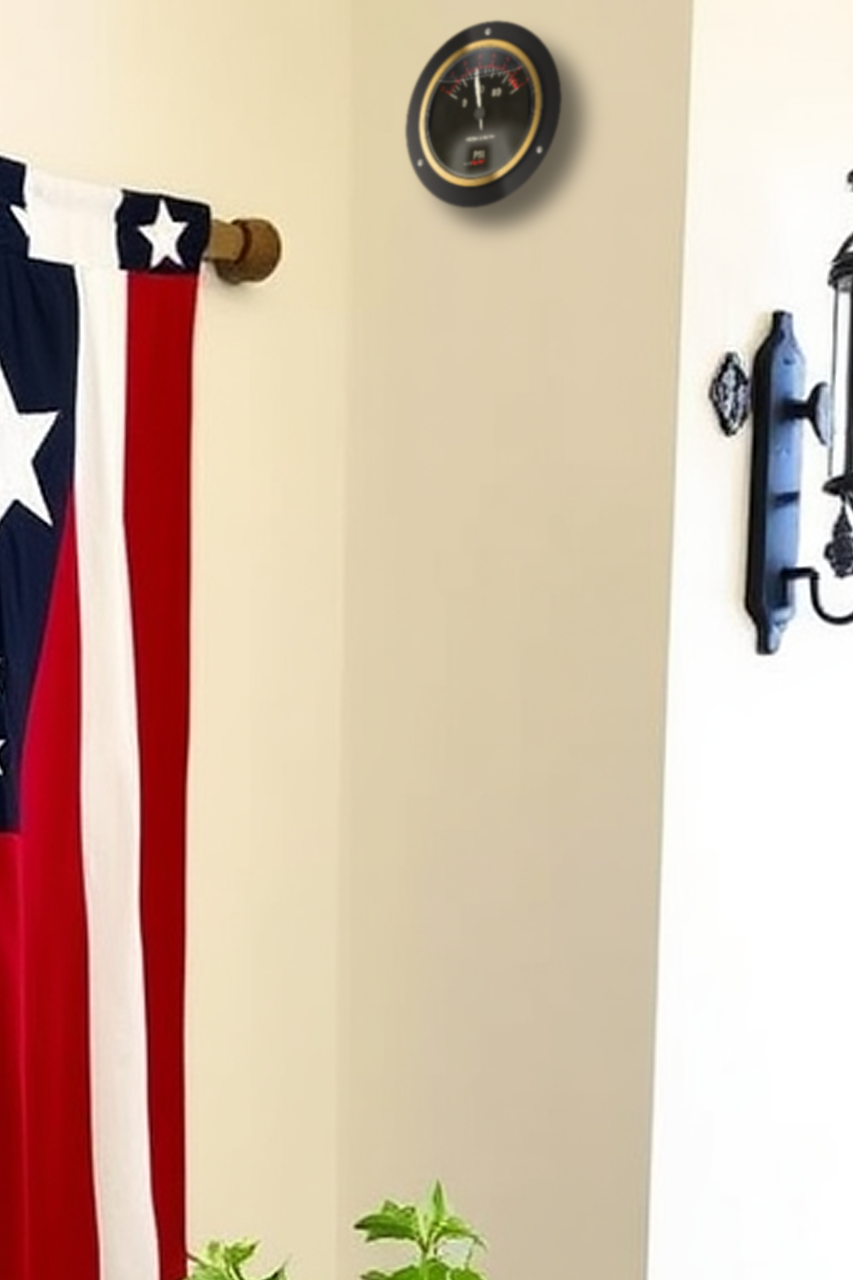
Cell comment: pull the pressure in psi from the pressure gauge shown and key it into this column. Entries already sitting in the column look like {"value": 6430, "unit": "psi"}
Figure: {"value": 40, "unit": "psi"}
